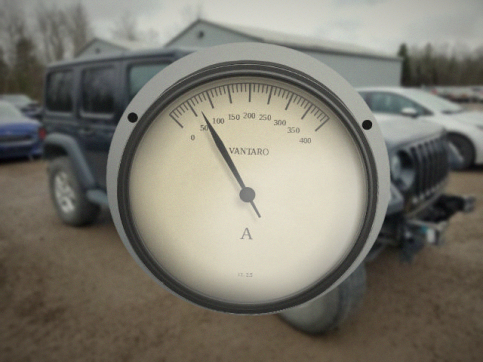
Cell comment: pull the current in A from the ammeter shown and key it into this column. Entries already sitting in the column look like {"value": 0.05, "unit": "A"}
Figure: {"value": 70, "unit": "A"}
